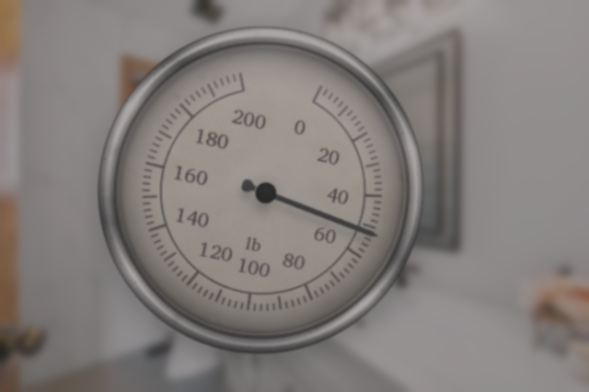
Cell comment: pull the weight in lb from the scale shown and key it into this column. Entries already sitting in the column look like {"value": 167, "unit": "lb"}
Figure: {"value": 52, "unit": "lb"}
